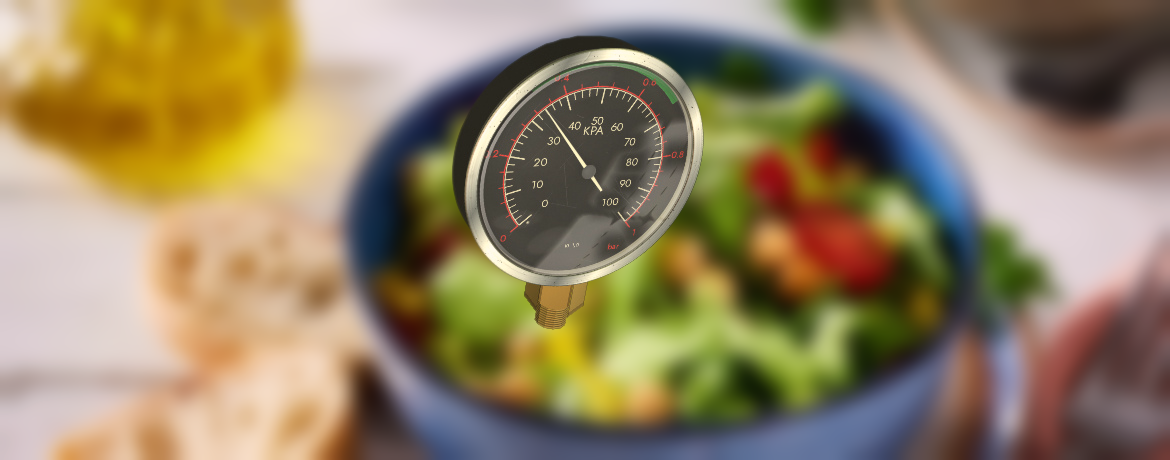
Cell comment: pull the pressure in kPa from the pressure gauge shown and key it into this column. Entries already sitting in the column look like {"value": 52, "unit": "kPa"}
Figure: {"value": 34, "unit": "kPa"}
